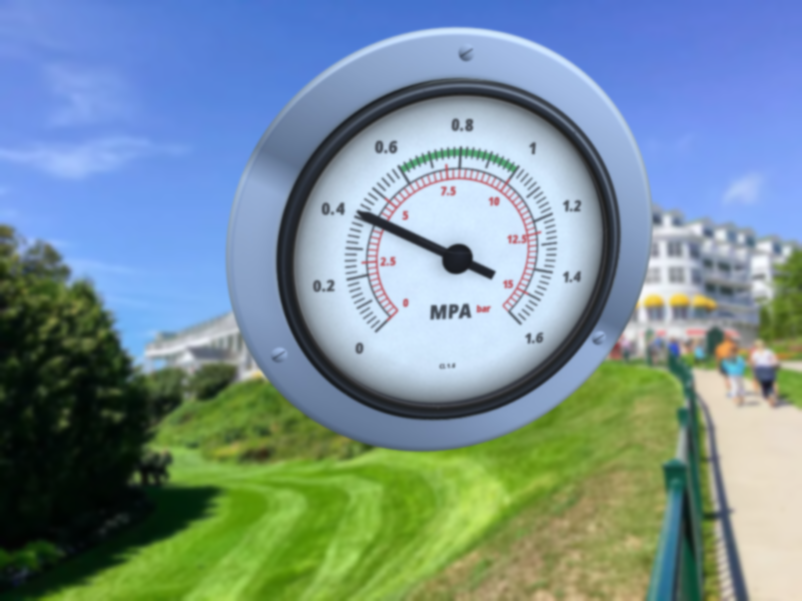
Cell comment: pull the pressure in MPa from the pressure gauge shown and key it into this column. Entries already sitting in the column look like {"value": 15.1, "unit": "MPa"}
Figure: {"value": 0.42, "unit": "MPa"}
